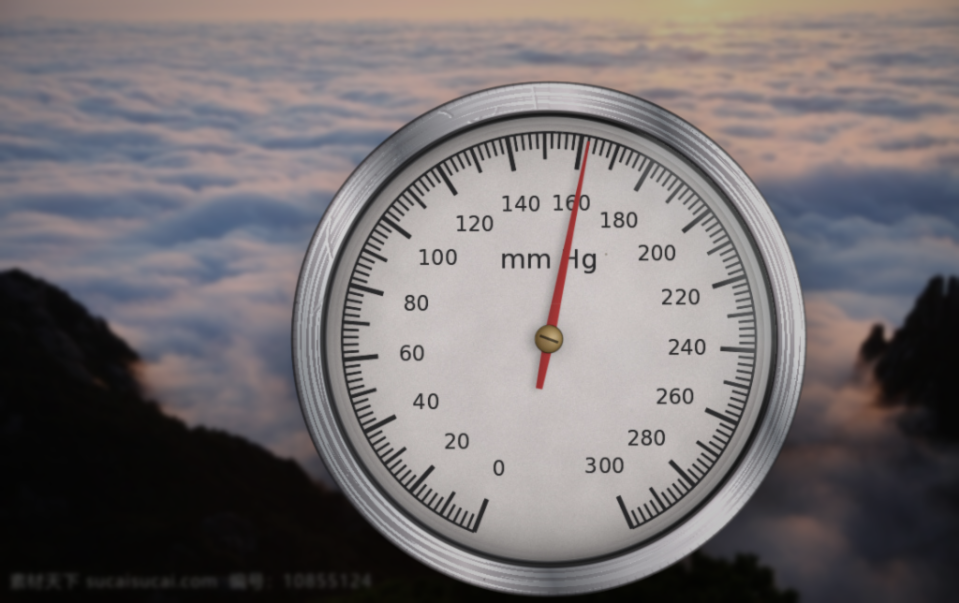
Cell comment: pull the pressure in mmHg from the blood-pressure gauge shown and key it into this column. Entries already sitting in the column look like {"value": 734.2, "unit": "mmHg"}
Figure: {"value": 162, "unit": "mmHg"}
